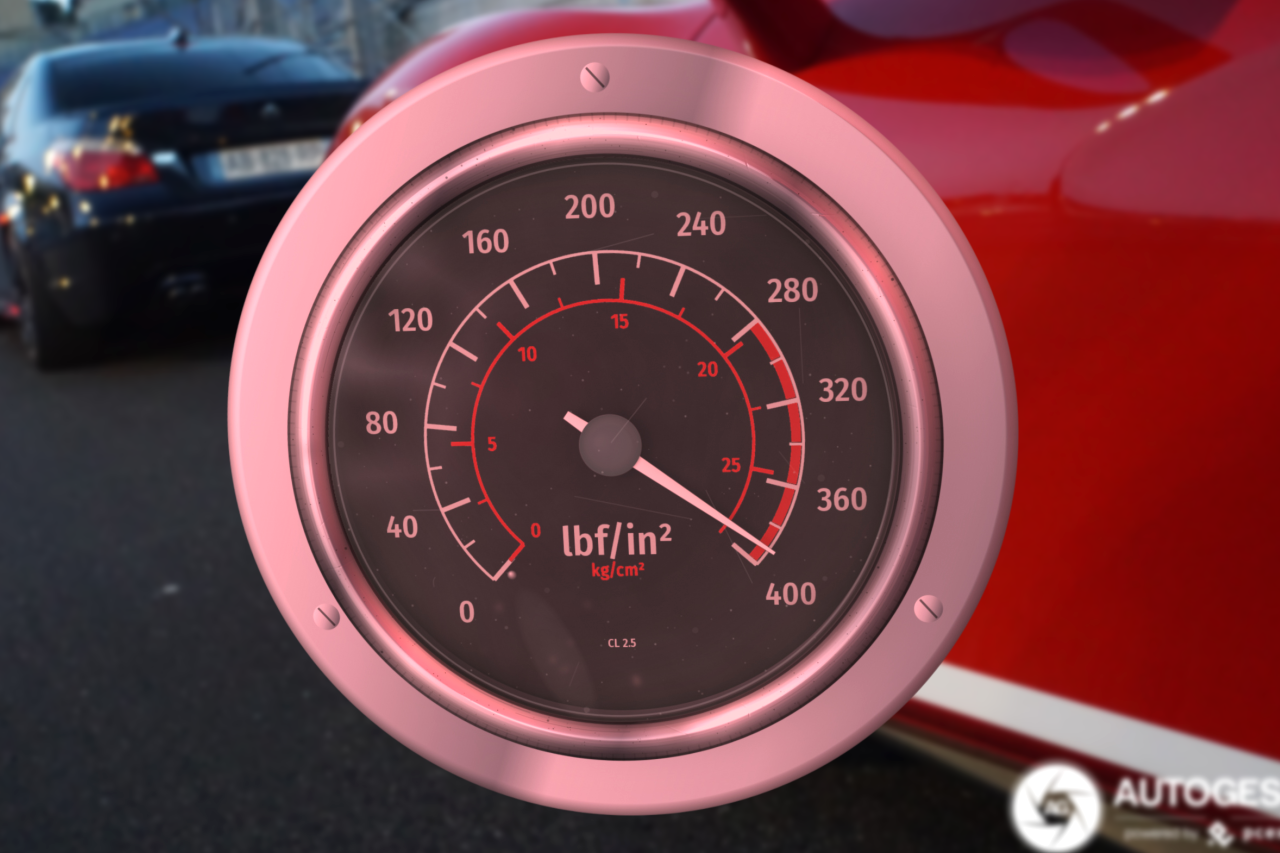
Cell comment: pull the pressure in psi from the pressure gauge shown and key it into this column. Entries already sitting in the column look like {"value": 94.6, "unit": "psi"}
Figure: {"value": 390, "unit": "psi"}
